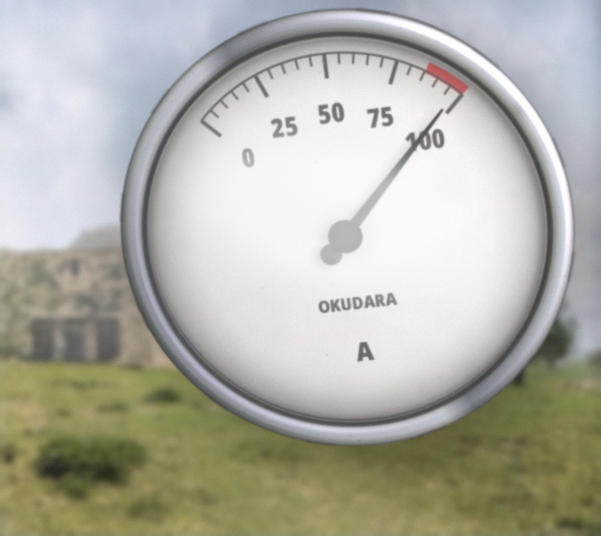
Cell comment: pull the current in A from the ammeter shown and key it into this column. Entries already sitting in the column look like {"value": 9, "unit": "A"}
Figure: {"value": 97.5, "unit": "A"}
